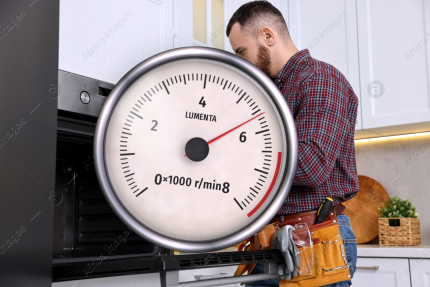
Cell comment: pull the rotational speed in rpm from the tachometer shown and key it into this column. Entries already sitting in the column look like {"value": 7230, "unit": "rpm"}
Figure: {"value": 5600, "unit": "rpm"}
